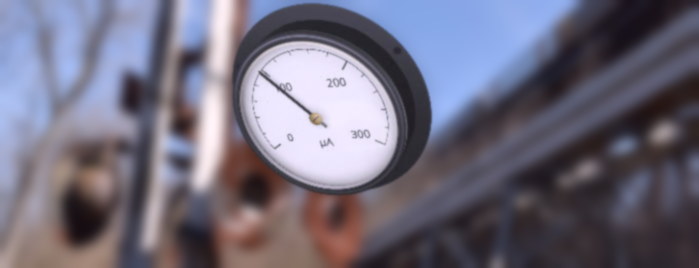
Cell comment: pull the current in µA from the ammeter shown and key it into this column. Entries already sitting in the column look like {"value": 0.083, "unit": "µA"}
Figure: {"value": 100, "unit": "µA"}
